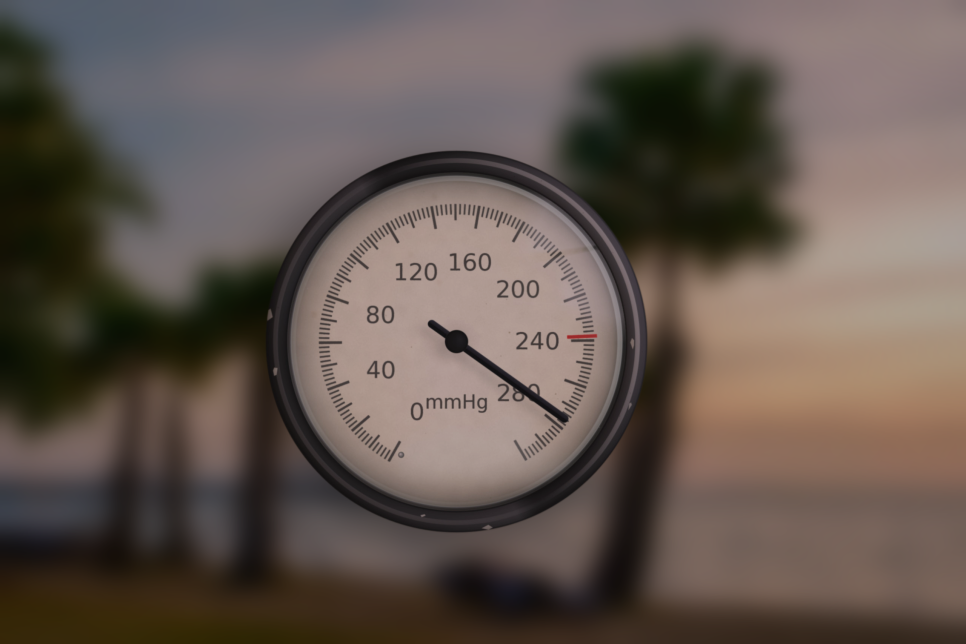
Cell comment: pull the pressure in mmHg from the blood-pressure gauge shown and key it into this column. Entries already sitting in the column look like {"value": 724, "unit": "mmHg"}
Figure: {"value": 276, "unit": "mmHg"}
